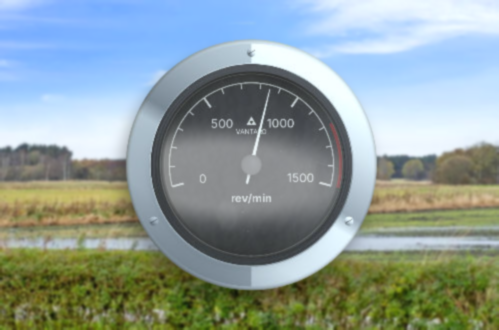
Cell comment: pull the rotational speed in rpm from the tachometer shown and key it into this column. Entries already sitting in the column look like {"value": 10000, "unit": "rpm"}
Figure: {"value": 850, "unit": "rpm"}
